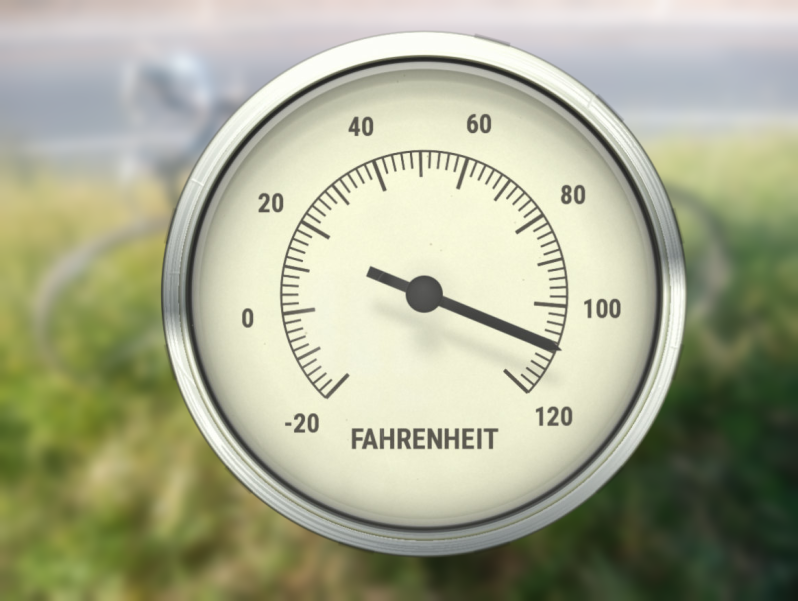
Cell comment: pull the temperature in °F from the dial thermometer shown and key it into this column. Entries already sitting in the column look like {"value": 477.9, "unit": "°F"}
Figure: {"value": 109, "unit": "°F"}
